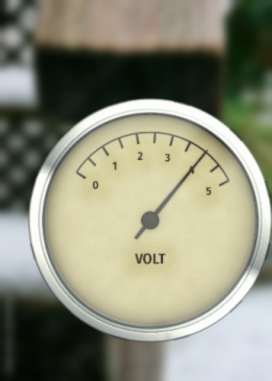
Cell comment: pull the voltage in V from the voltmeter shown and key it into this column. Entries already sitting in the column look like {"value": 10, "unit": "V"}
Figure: {"value": 4, "unit": "V"}
